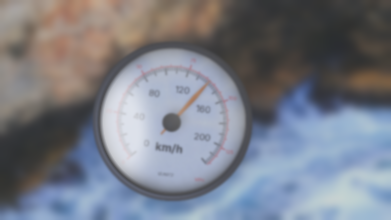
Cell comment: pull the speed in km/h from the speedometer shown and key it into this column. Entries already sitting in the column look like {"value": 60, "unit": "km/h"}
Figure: {"value": 140, "unit": "km/h"}
